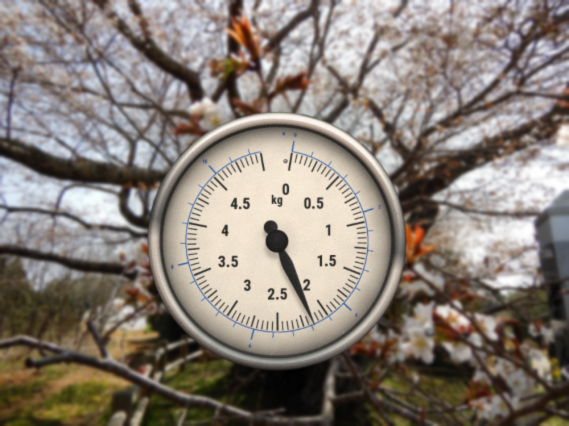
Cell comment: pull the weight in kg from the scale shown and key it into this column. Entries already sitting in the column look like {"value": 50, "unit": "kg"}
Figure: {"value": 2.15, "unit": "kg"}
